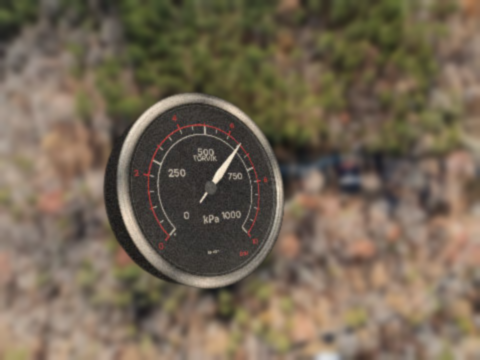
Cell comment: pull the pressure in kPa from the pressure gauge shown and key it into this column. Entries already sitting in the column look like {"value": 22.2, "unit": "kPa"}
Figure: {"value": 650, "unit": "kPa"}
